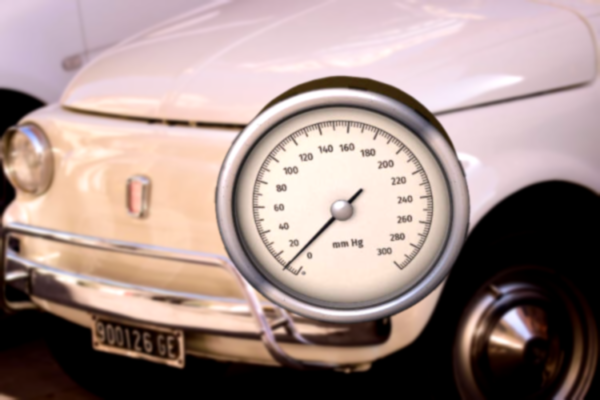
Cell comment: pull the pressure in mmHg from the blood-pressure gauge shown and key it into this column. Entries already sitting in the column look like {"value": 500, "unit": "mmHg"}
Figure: {"value": 10, "unit": "mmHg"}
